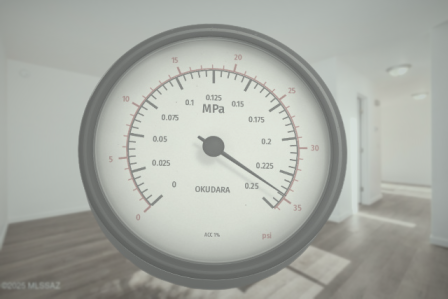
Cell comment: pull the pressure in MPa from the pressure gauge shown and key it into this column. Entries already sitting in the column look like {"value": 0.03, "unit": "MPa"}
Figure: {"value": 0.24, "unit": "MPa"}
